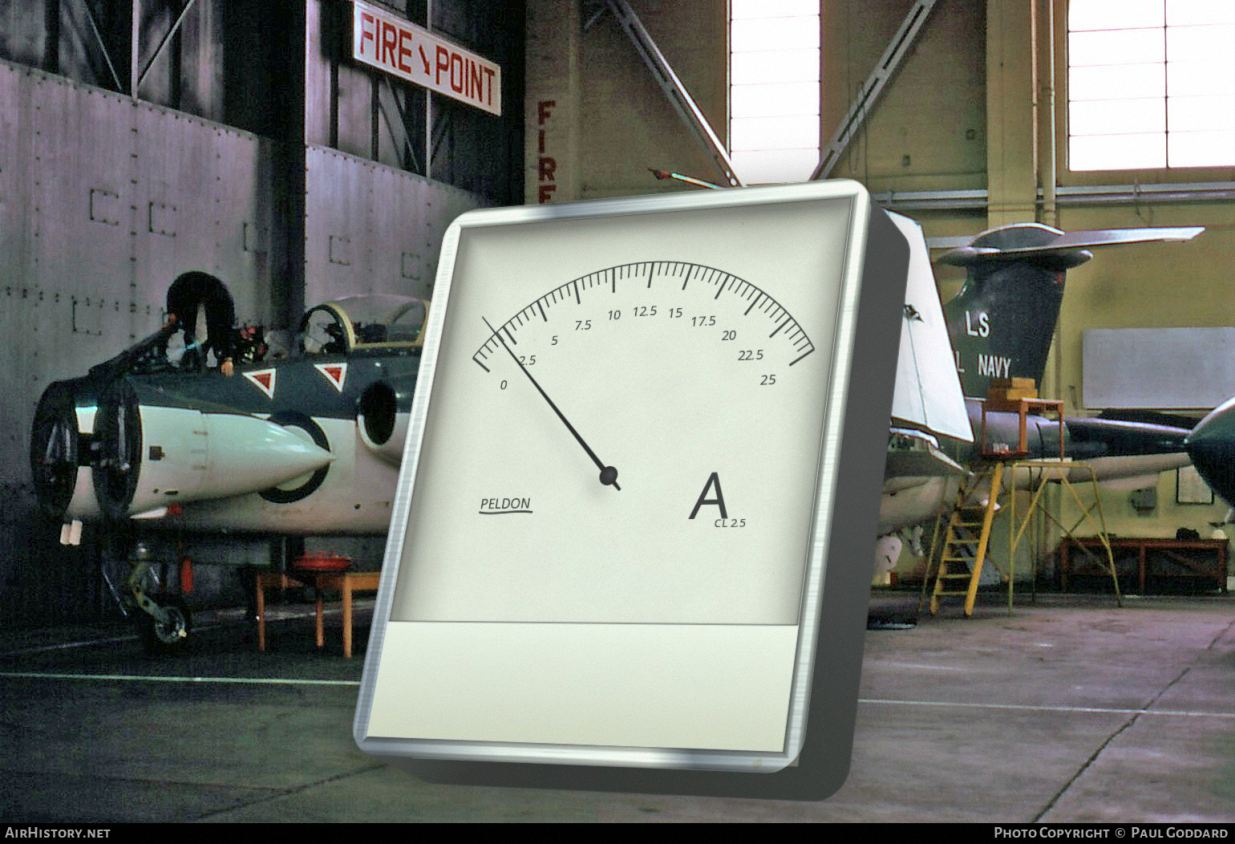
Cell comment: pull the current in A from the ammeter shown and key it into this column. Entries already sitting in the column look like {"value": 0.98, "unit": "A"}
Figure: {"value": 2, "unit": "A"}
